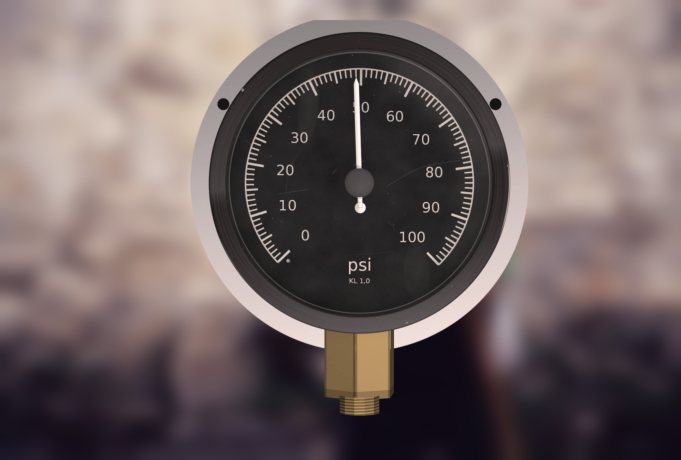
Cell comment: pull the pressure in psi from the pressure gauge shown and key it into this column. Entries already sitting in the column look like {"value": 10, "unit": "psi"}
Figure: {"value": 49, "unit": "psi"}
